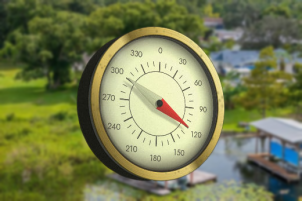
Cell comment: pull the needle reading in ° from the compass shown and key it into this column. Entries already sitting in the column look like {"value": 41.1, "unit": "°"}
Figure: {"value": 120, "unit": "°"}
